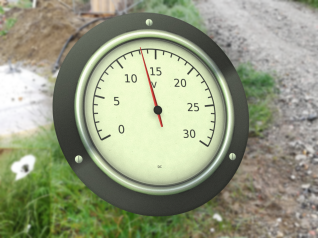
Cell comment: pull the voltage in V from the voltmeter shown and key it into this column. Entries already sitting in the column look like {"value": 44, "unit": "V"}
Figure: {"value": 13, "unit": "V"}
